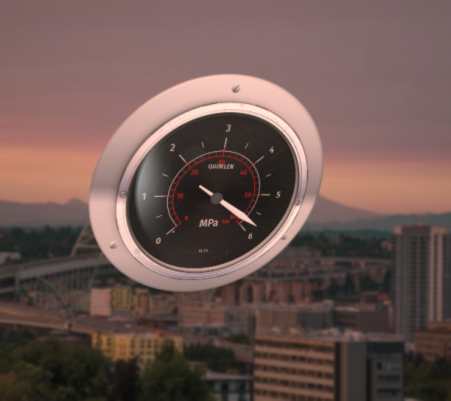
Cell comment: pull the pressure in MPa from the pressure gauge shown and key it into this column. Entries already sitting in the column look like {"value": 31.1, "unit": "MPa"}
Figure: {"value": 5.75, "unit": "MPa"}
